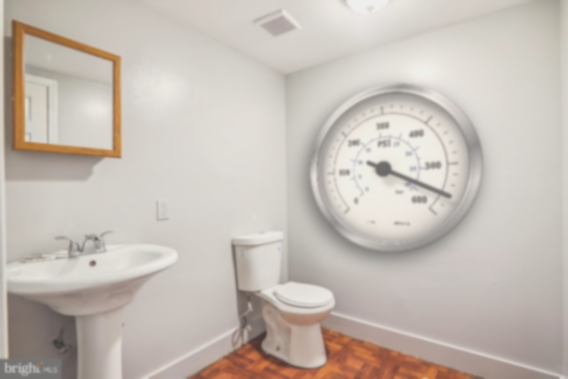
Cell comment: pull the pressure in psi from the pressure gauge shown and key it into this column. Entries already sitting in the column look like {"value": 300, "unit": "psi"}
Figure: {"value": 560, "unit": "psi"}
